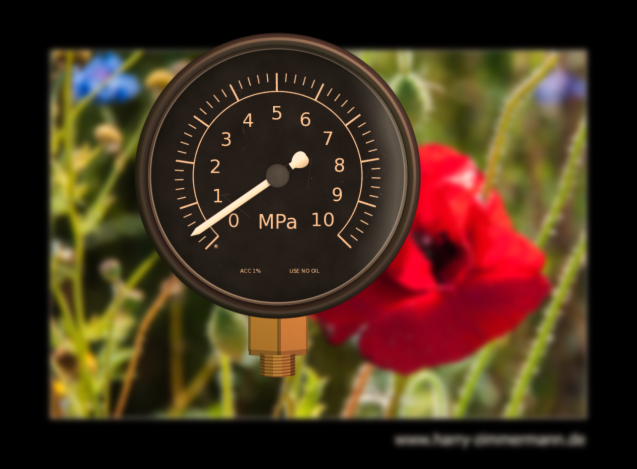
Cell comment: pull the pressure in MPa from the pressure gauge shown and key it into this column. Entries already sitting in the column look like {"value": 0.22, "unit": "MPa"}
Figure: {"value": 0.4, "unit": "MPa"}
